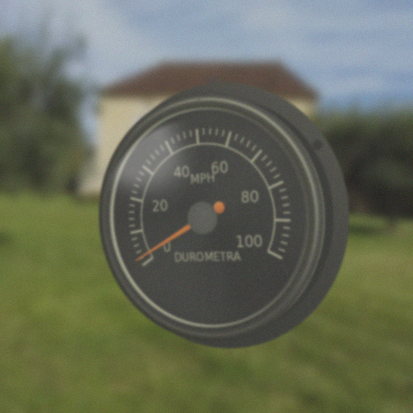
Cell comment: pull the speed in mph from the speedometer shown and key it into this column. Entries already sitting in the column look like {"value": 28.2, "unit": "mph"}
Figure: {"value": 2, "unit": "mph"}
